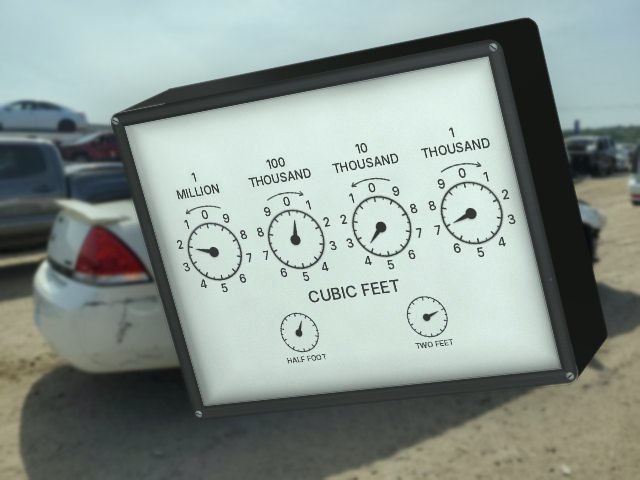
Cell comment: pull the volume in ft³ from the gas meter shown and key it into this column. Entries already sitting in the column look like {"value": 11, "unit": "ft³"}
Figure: {"value": 203700, "unit": "ft³"}
